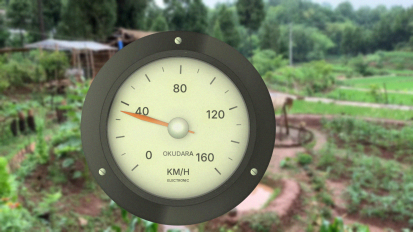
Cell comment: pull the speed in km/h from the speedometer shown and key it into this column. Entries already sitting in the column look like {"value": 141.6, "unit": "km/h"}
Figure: {"value": 35, "unit": "km/h"}
